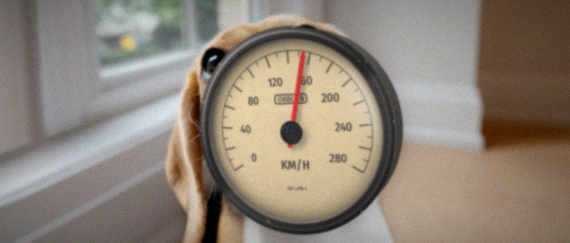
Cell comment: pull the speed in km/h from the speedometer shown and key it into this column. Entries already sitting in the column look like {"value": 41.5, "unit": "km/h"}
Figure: {"value": 155, "unit": "km/h"}
